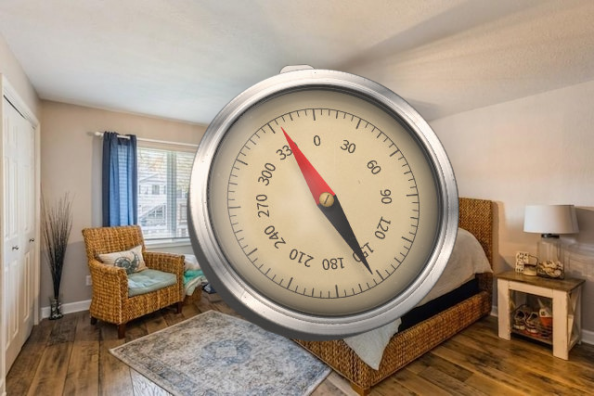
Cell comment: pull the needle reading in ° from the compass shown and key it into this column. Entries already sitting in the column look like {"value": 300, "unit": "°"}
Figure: {"value": 335, "unit": "°"}
